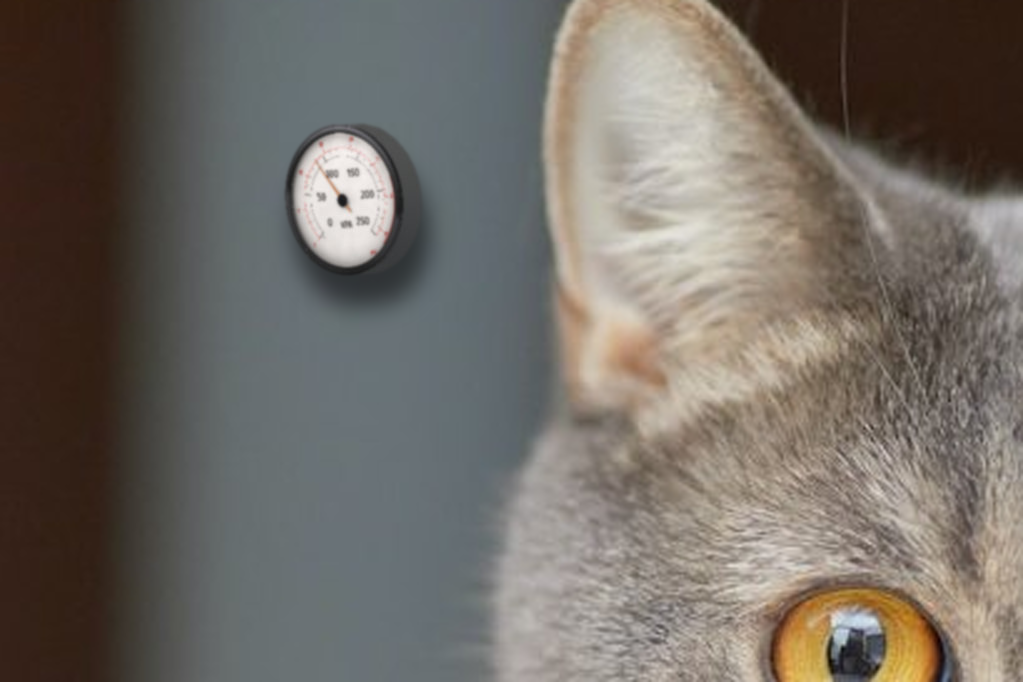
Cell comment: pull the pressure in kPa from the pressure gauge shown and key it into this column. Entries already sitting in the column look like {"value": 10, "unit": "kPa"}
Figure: {"value": 90, "unit": "kPa"}
